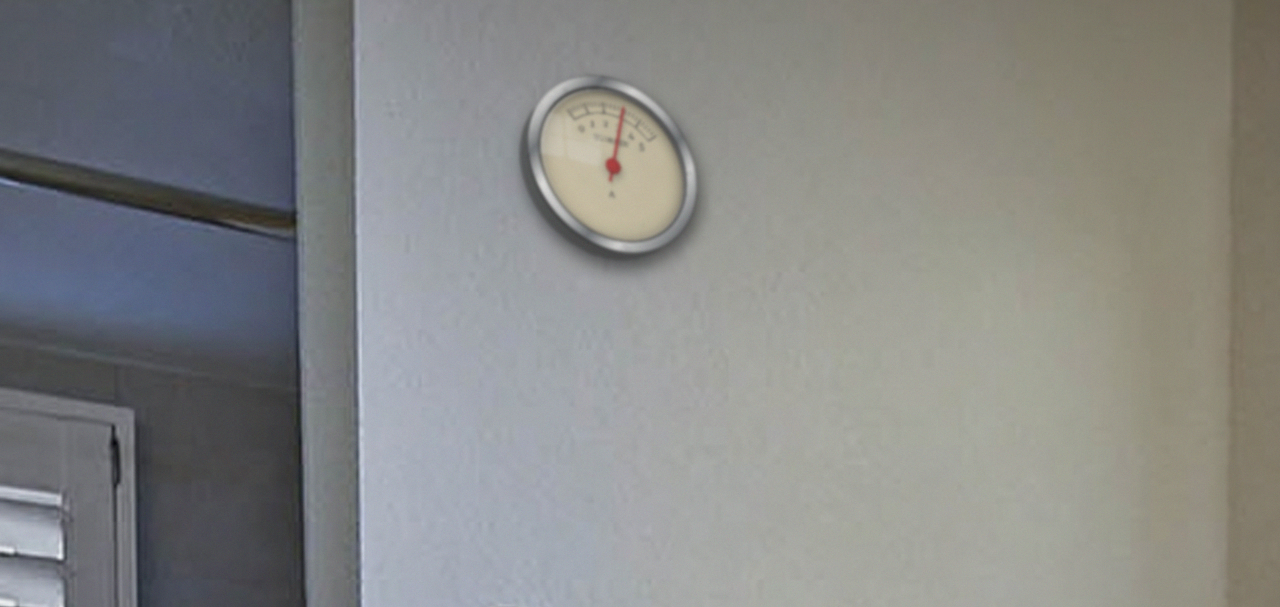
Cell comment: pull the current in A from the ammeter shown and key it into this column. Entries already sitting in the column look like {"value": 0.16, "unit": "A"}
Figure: {"value": 3, "unit": "A"}
